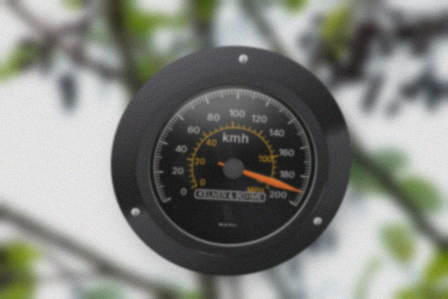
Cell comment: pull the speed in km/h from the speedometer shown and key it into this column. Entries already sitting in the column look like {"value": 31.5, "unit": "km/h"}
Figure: {"value": 190, "unit": "km/h"}
